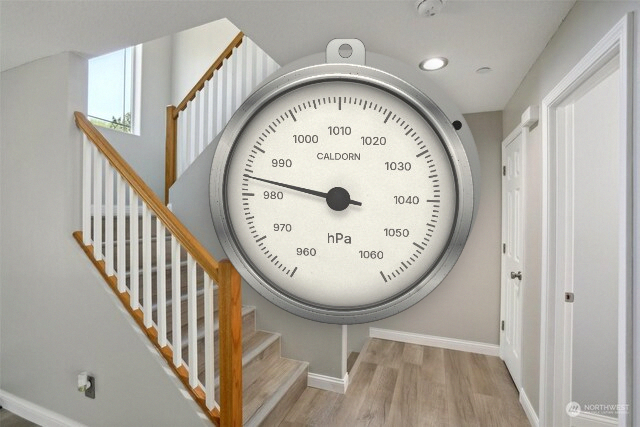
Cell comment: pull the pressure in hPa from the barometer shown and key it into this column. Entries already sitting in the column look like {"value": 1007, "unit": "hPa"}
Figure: {"value": 984, "unit": "hPa"}
